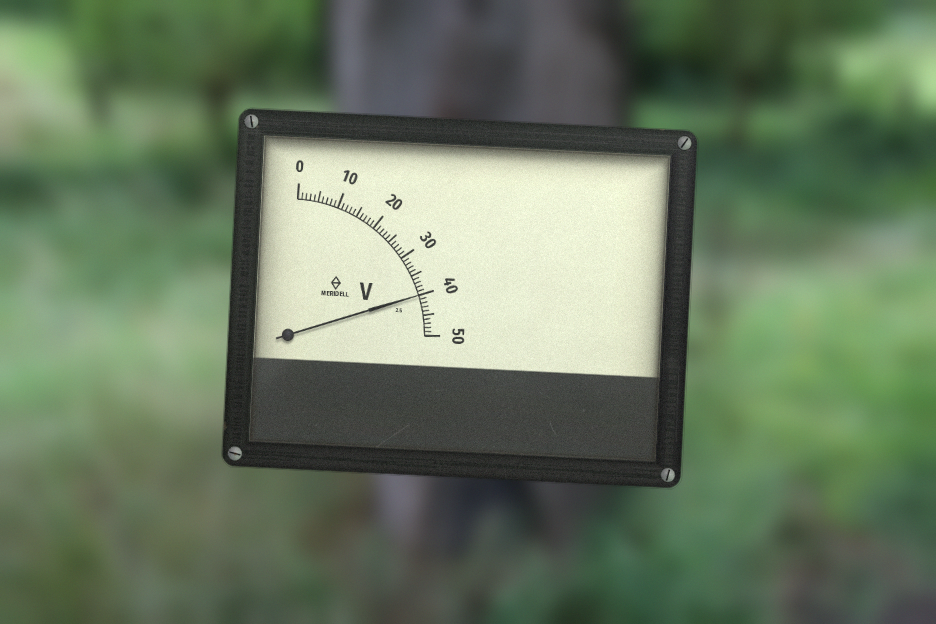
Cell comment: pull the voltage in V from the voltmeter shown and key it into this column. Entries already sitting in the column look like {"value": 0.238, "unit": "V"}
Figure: {"value": 40, "unit": "V"}
